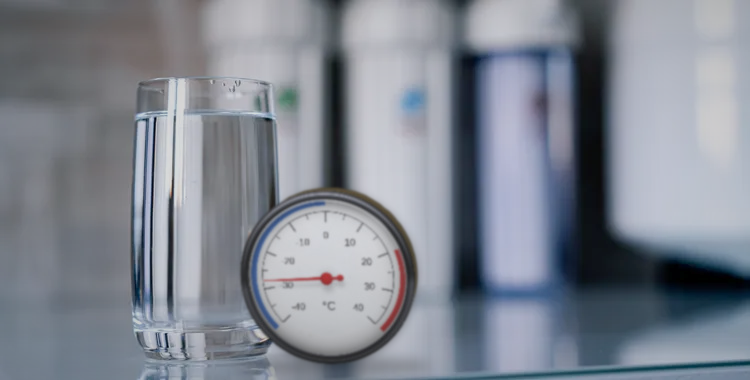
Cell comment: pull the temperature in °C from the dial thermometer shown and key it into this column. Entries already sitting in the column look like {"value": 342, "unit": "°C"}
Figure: {"value": -27.5, "unit": "°C"}
